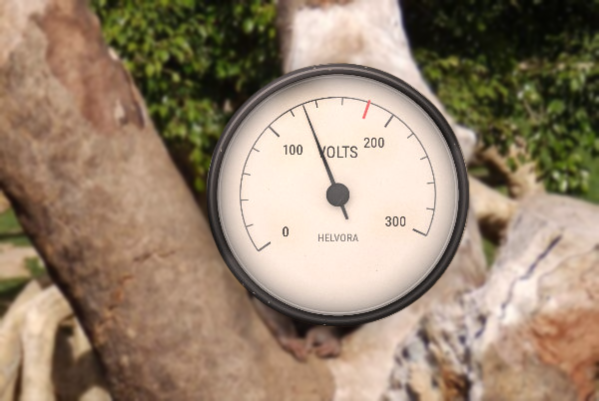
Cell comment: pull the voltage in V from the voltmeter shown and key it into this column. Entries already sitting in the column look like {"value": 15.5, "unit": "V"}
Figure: {"value": 130, "unit": "V"}
